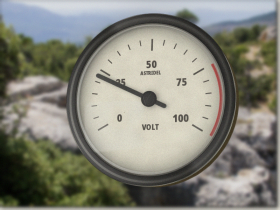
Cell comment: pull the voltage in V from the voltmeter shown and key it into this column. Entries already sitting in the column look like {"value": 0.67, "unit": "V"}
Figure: {"value": 22.5, "unit": "V"}
